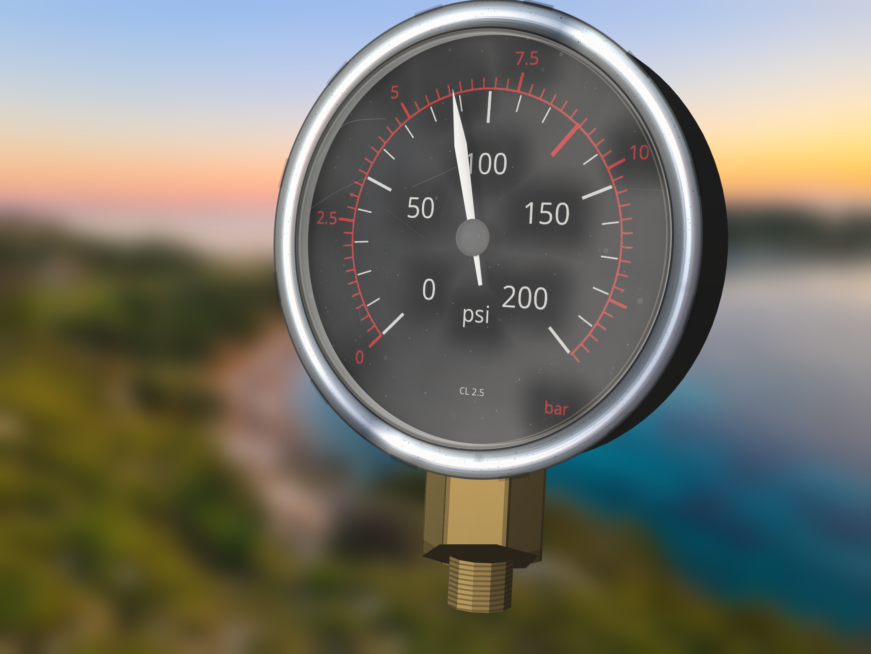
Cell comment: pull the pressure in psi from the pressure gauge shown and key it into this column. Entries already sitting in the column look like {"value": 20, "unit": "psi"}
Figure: {"value": 90, "unit": "psi"}
